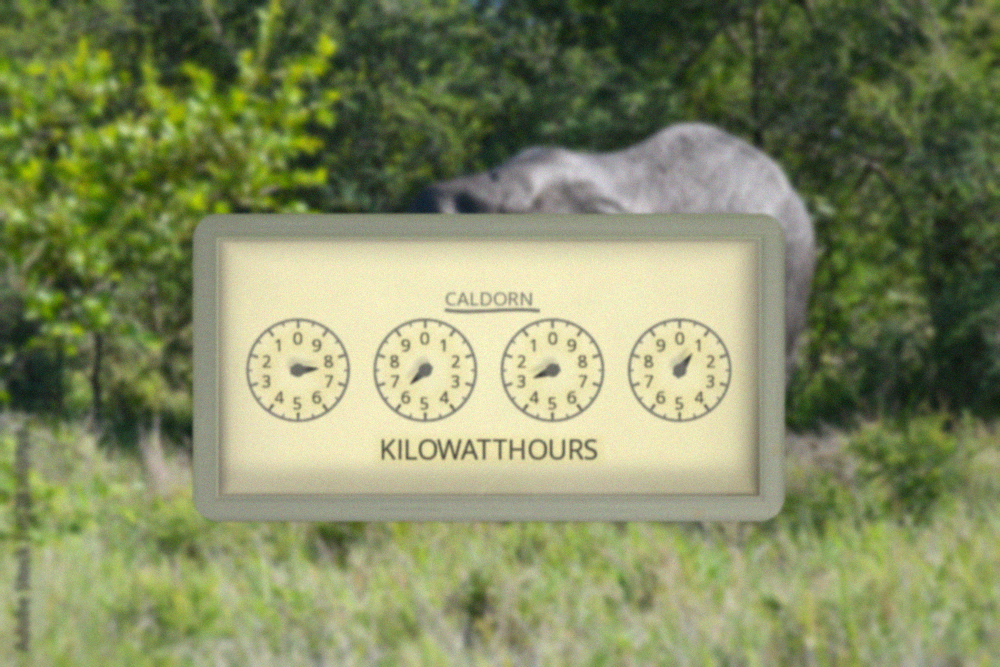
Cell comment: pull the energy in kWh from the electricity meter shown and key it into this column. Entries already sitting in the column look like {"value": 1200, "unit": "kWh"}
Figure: {"value": 7631, "unit": "kWh"}
